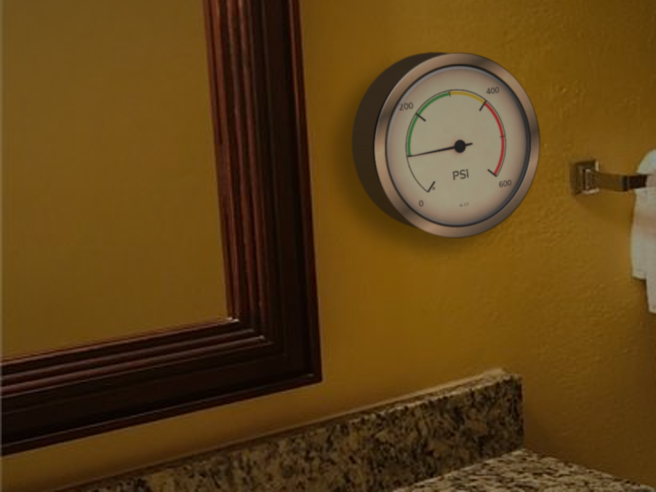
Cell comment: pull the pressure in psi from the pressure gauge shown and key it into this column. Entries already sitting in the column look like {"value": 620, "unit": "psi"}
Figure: {"value": 100, "unit": "psi"}
